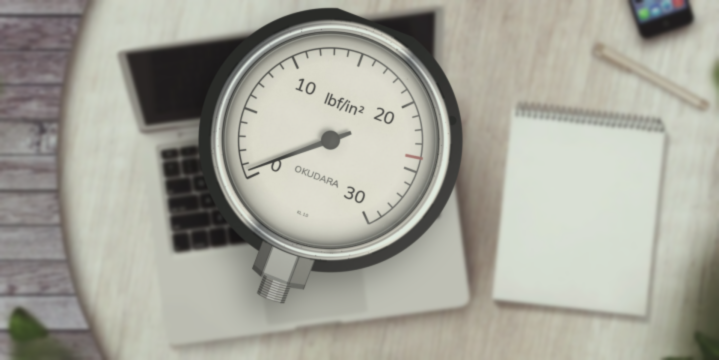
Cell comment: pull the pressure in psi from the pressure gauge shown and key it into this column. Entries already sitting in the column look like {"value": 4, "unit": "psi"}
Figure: {"value": 0.5, "unit": "psi"}
